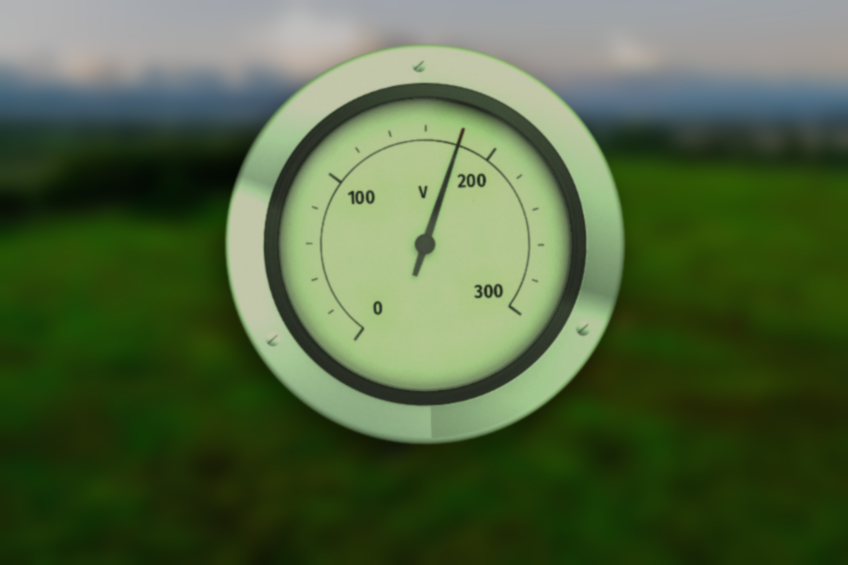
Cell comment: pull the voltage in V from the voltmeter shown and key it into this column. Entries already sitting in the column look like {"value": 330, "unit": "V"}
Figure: {"value": 180, "unit": "V"}
